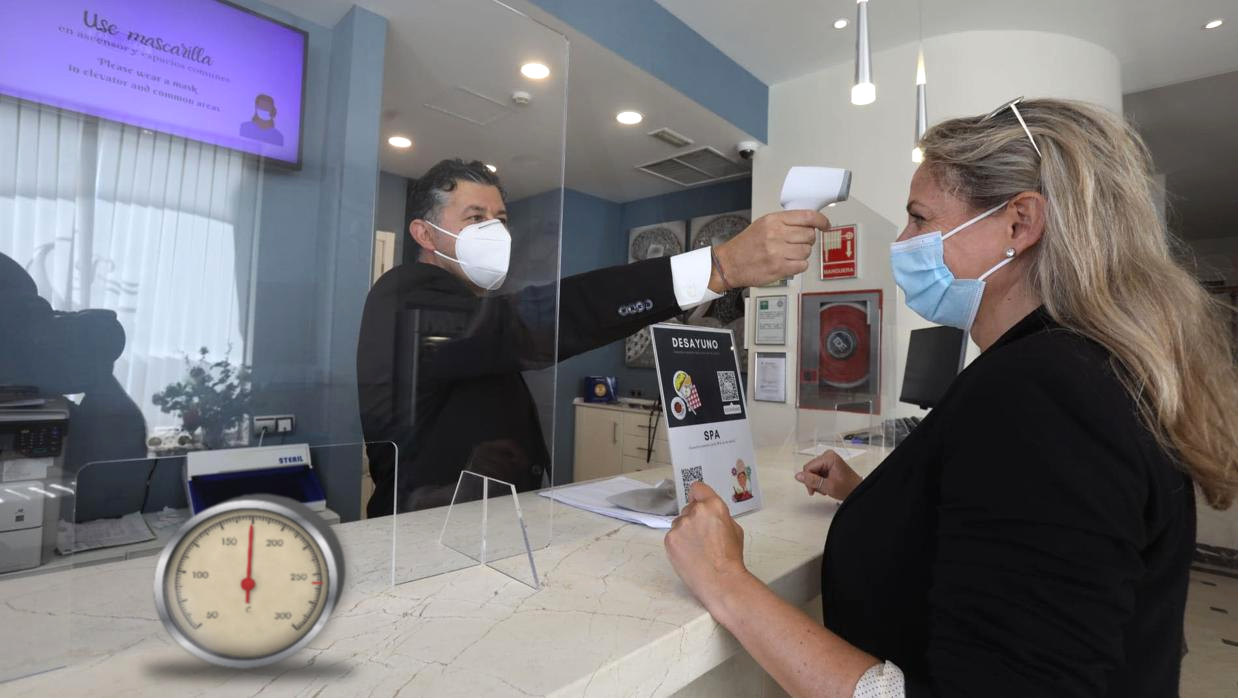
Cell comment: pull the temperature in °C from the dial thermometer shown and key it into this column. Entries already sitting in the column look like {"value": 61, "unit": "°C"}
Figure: {"value": 175, "unit": "°C"}
